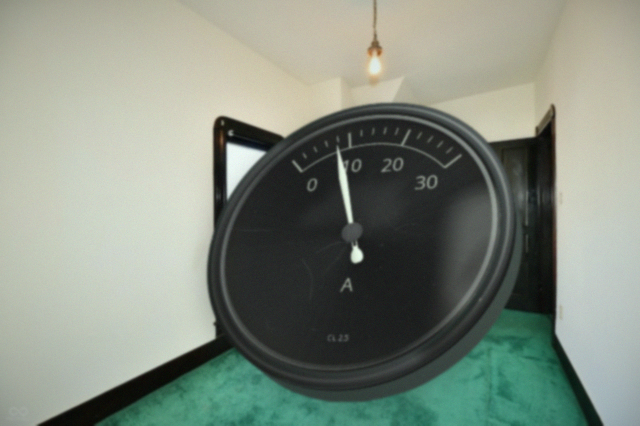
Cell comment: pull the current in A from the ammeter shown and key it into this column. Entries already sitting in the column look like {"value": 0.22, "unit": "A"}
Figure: {"value": 8, "unit": "A"}
